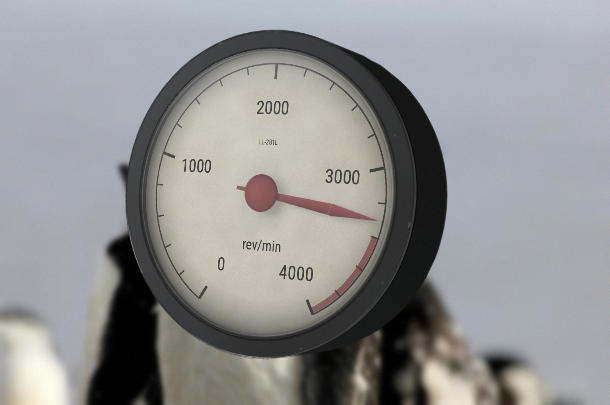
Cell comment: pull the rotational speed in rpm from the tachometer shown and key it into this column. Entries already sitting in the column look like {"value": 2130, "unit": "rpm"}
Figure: {"value": 3300, "unit": "rpm"}
